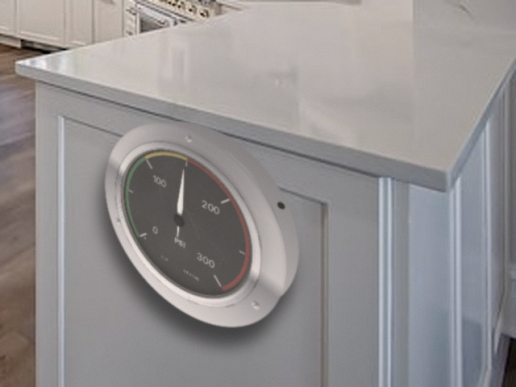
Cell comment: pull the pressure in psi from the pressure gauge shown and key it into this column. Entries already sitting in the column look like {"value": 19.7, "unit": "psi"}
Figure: {"value": 150, "unit": "psi"}
